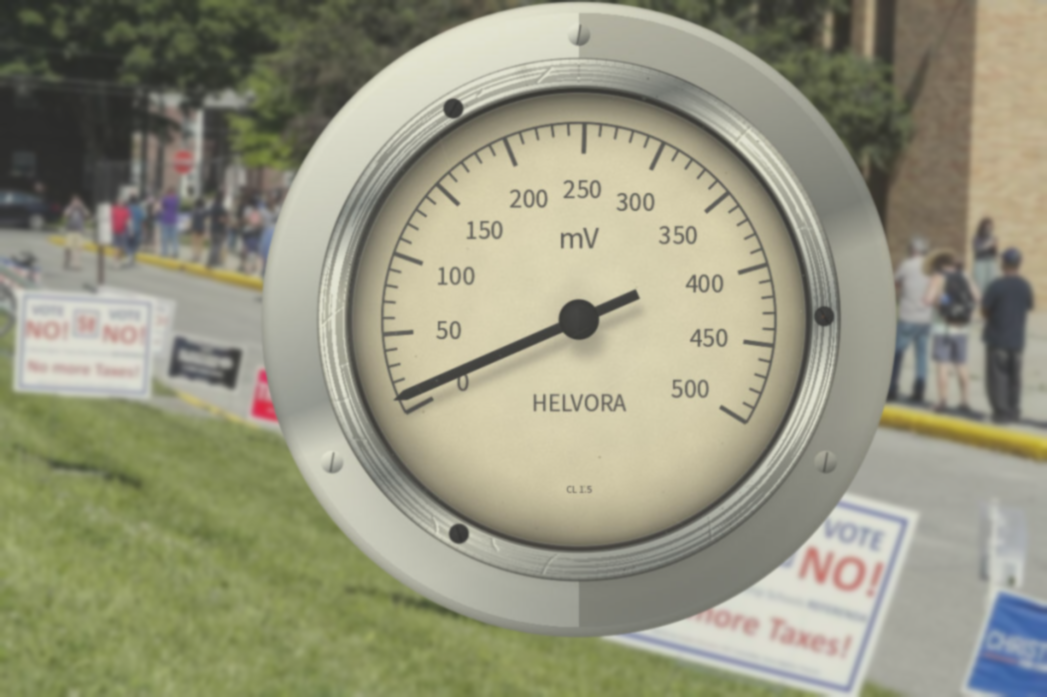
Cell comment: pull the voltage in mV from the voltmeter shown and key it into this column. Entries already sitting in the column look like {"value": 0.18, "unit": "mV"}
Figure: {"value": 10, "unit": "mV"}
